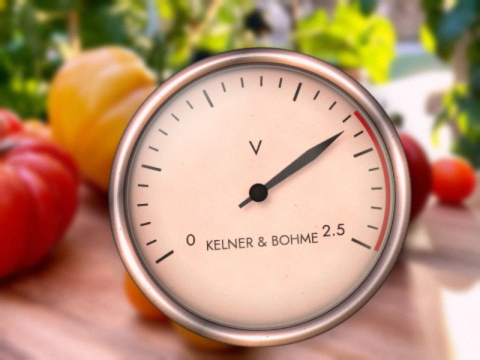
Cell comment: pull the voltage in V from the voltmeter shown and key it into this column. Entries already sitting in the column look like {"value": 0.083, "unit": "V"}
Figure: {"value": 1.85, "unit": "V"}
